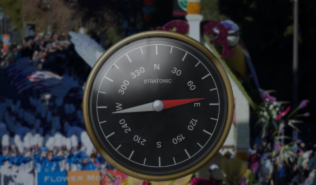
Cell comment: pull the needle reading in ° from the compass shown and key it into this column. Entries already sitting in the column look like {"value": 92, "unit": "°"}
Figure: {"value": 82.5, "unit": "°"}
